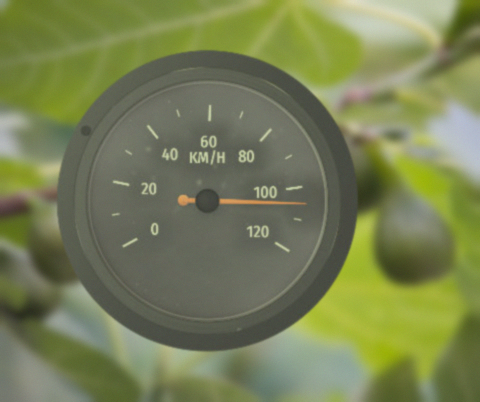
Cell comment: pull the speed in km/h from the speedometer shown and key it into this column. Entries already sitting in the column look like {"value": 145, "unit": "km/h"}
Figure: {"value": 105, "unit": "km/h"}
